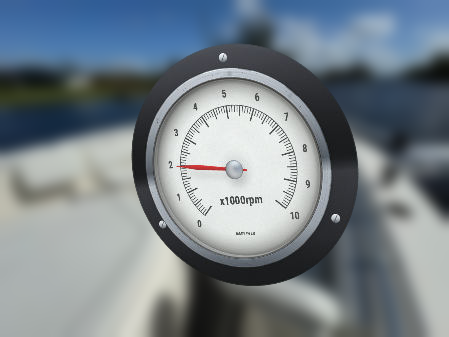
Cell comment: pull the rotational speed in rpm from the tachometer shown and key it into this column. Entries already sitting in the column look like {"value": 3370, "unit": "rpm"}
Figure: {"value": 2000, "unit": "rpm"}
